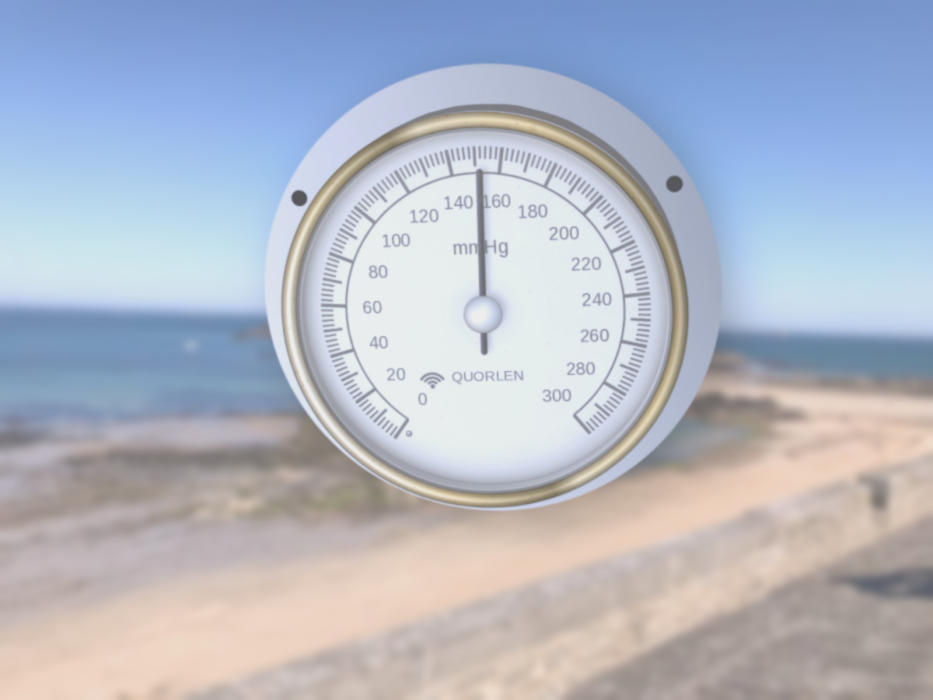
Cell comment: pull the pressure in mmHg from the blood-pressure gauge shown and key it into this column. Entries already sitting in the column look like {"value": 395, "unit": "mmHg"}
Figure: {"value": 152, "unit": "mmHg"}
